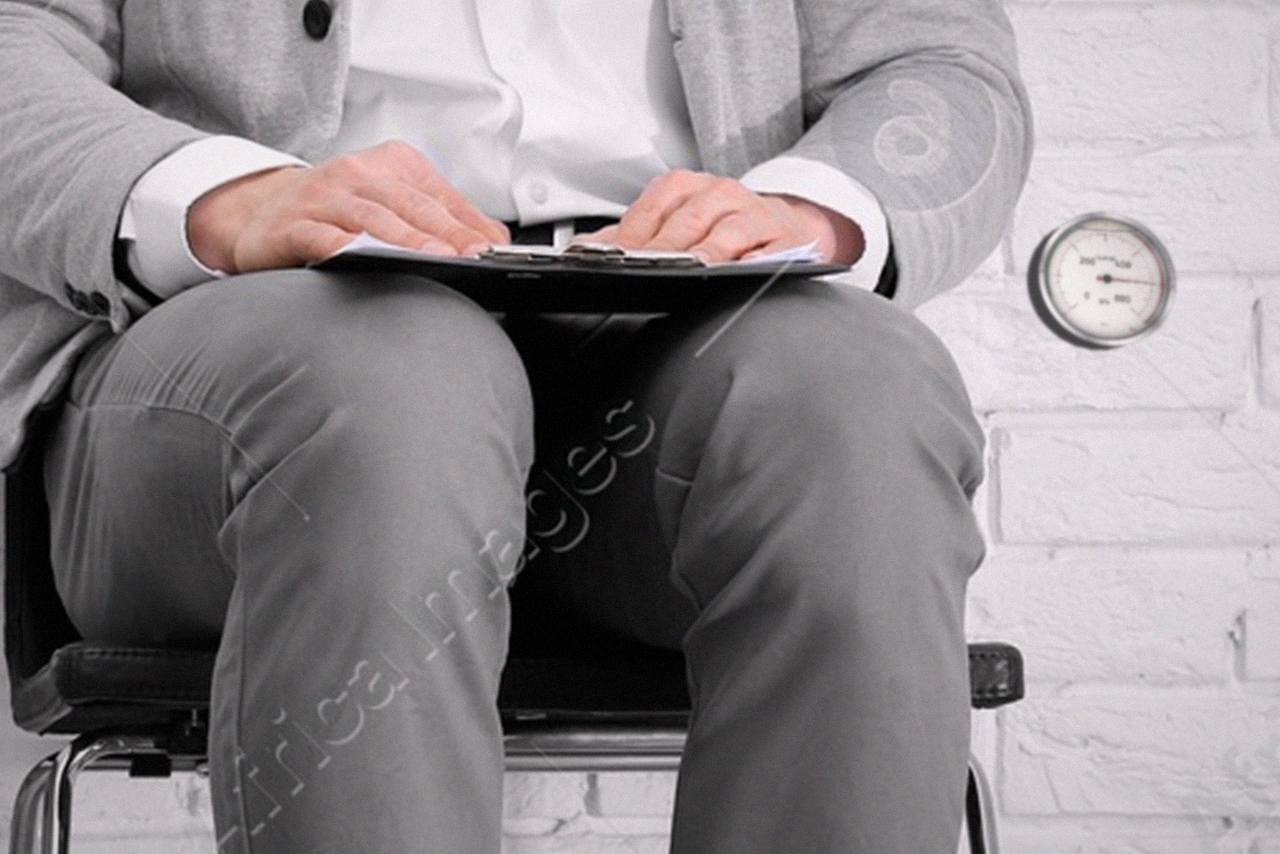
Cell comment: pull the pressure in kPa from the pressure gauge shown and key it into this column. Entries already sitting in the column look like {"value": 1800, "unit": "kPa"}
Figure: {"value": 500, "unit": "kPa"}
